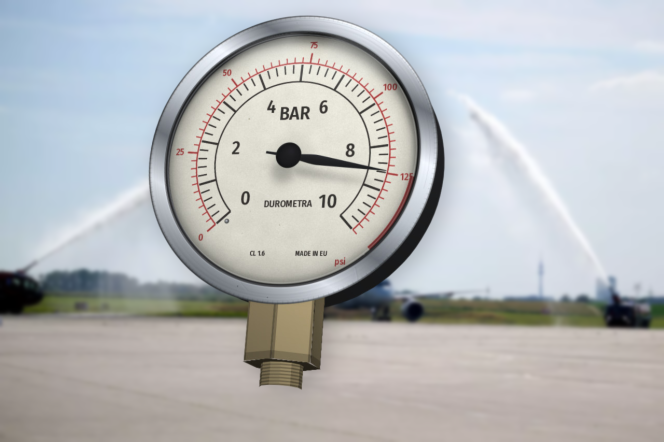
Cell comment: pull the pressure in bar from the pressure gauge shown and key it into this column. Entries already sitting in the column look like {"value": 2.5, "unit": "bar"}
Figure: {"value": 8.6, "unit": "bar"}
